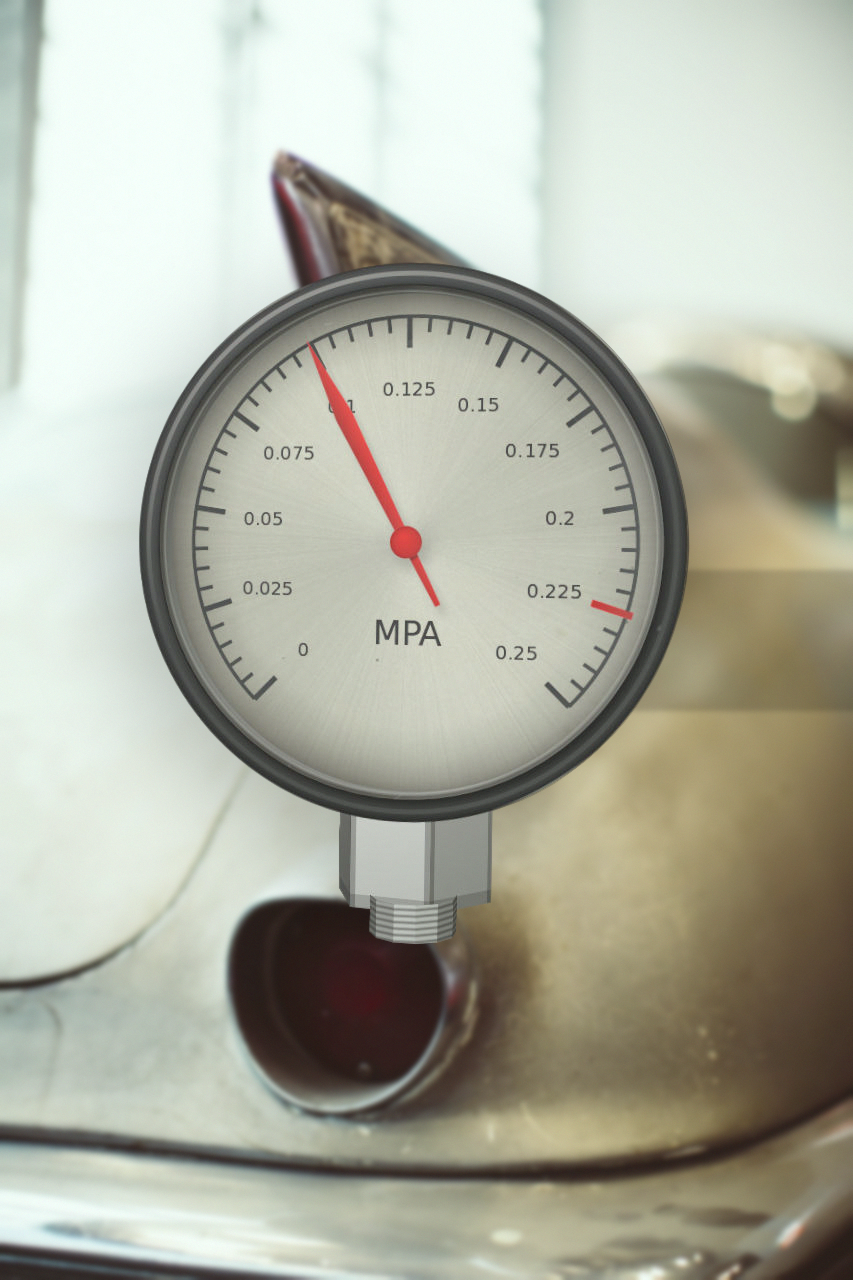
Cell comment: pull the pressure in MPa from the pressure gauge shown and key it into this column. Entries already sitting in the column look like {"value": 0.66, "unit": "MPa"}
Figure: {"value": 0.1, "unit": "MPa"}
